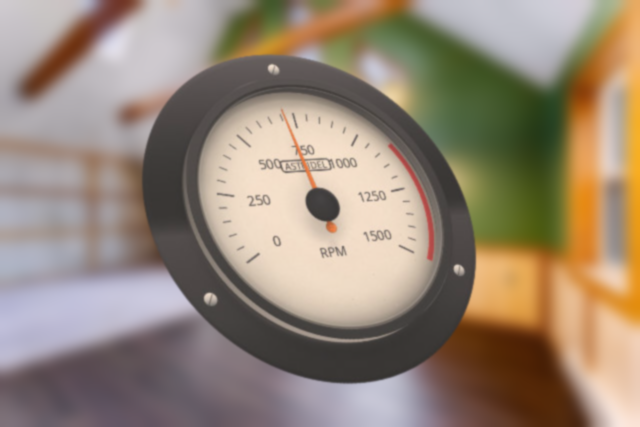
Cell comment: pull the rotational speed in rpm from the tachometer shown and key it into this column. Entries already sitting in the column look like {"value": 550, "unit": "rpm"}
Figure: {"value": 700, "unit": "rpm"}
